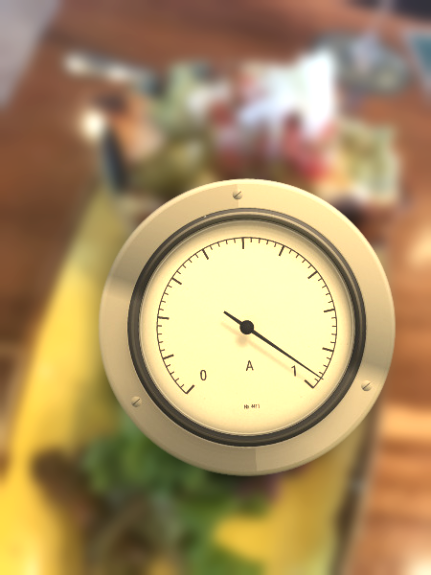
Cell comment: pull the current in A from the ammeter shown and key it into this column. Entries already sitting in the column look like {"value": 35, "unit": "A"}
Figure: {"value": 0.97, "unit": "A"}
